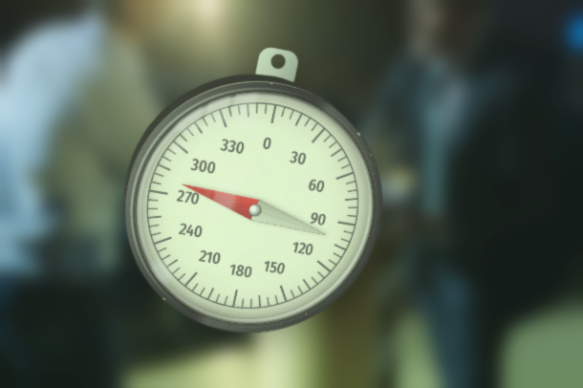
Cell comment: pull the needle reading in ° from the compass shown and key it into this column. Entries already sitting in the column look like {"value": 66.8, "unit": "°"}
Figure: {"value": 280, "unit": "°"}
